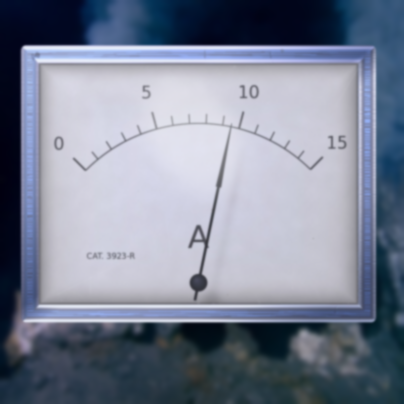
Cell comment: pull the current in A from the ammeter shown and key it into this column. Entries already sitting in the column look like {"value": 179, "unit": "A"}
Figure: {"value": 9.5, "unit": "A"}
